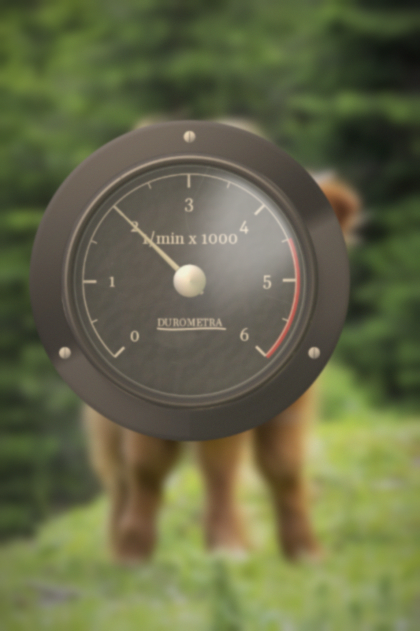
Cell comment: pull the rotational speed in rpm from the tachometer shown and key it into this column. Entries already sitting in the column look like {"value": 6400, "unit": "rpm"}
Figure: {"value": 2000, "unit": "rpm"}
